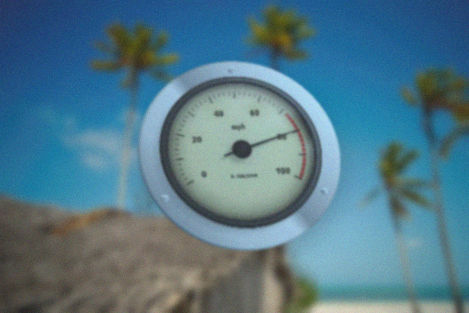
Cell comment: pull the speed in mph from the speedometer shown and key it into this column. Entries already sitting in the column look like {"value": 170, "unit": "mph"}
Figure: {"value": 80, "unit": "mph"}
